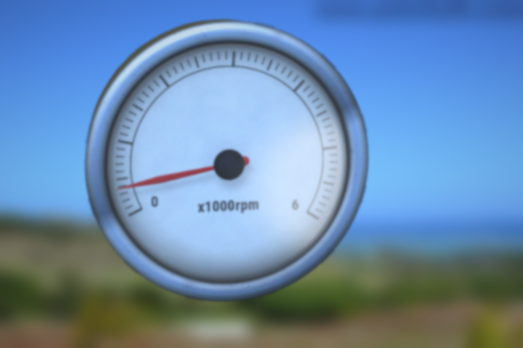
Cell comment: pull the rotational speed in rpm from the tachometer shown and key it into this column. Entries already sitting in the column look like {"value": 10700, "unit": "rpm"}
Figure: {"value": 400, "unit": "rpm"}
